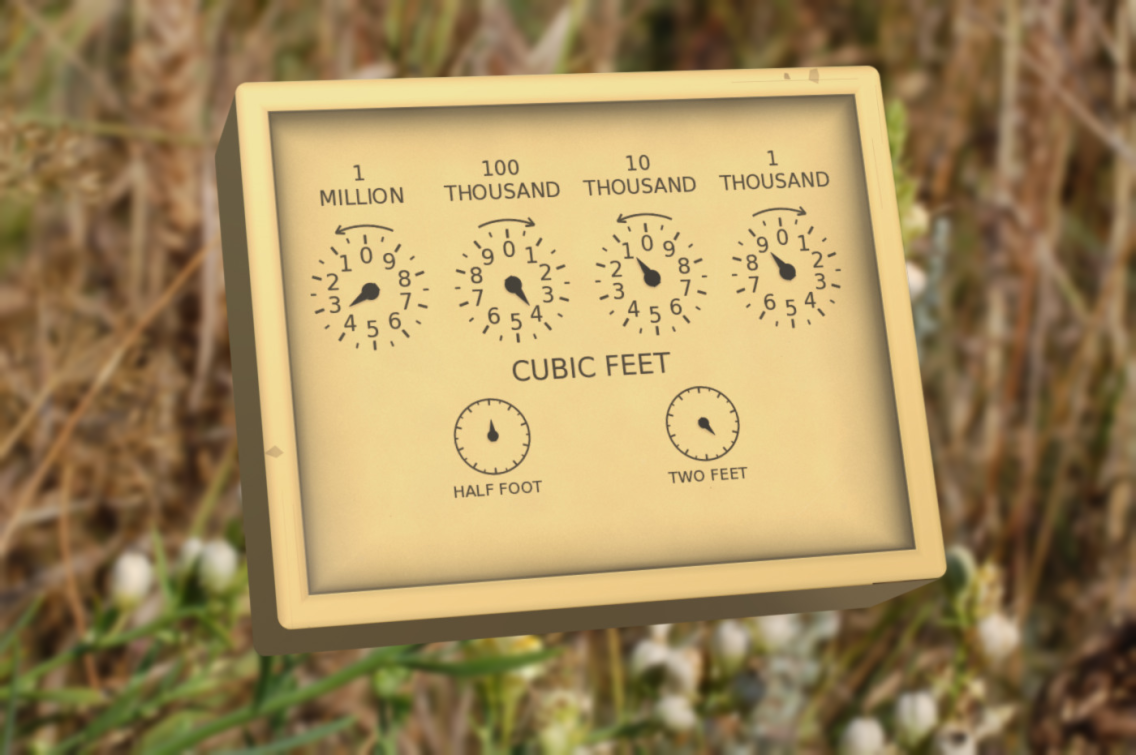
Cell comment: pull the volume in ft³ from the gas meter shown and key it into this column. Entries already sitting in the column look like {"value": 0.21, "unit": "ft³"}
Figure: {"value": 340900, "unit": "ft³"}
